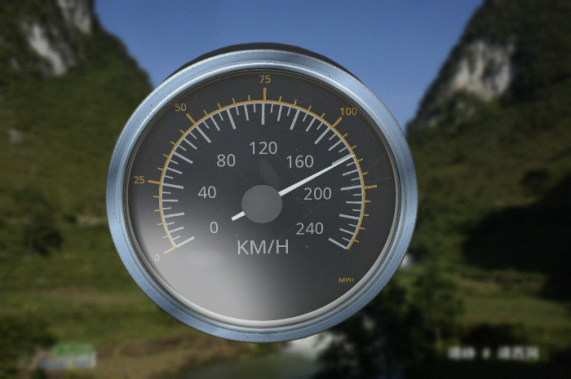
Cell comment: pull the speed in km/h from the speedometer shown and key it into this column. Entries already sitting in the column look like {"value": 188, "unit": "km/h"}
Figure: {"value": 180, "unit": "km/h"}
